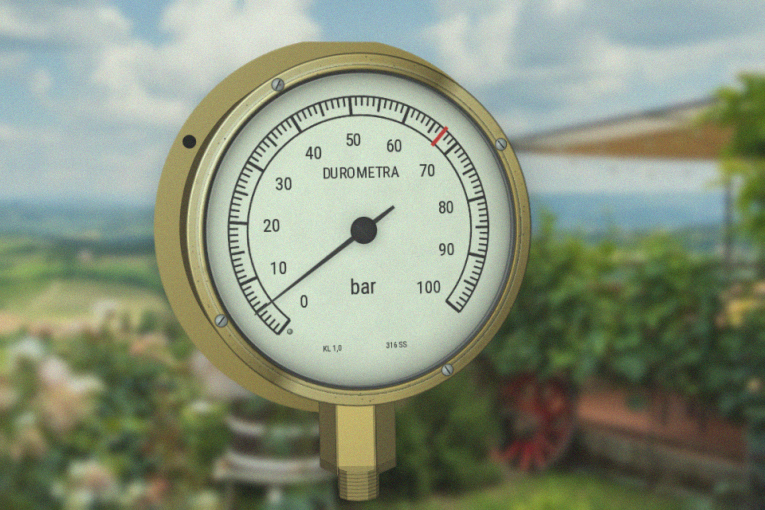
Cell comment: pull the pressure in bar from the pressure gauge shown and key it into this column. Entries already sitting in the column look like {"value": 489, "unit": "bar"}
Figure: {"value": 5, "unit": "bar"}
